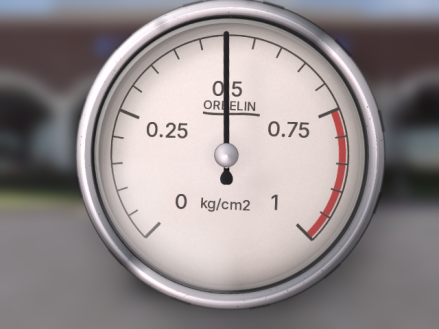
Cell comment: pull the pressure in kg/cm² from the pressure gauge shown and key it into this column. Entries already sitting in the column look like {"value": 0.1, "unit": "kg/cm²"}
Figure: {"value": 0.5, "unit": "kg/cm²"}
